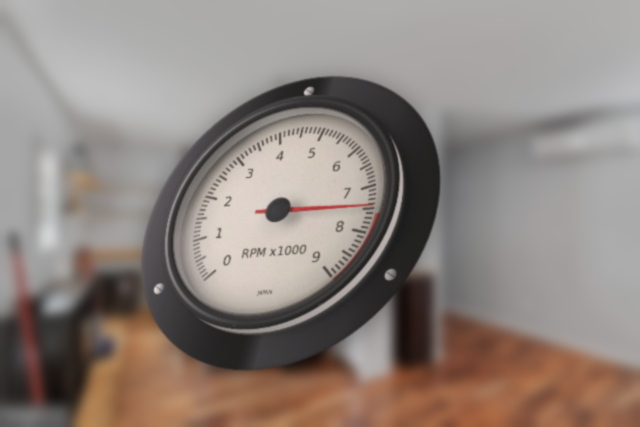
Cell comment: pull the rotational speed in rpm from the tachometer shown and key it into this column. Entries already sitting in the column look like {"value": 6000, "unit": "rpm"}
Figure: {"value": 7500, "unit": "rpm"}
